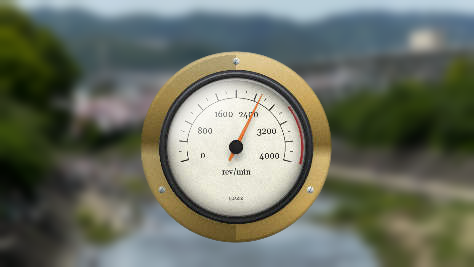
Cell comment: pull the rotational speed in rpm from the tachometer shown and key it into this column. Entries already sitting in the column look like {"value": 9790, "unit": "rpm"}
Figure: {"value": 2500, "unit": "rpm"}
